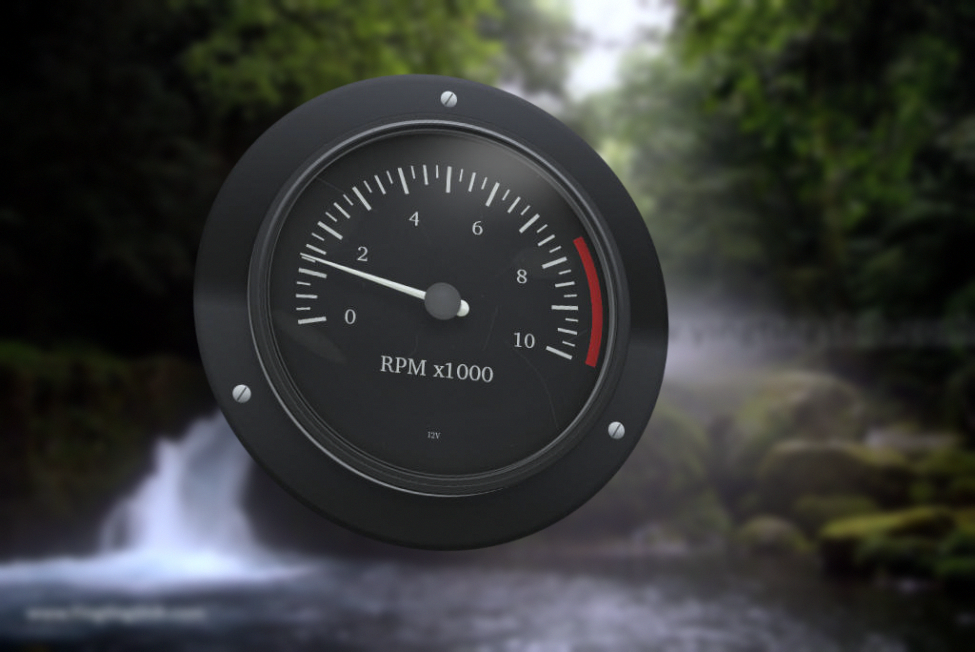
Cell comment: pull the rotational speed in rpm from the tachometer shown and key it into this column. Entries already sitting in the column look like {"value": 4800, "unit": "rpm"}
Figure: {"value": 1250, "unit": "rpm"}
